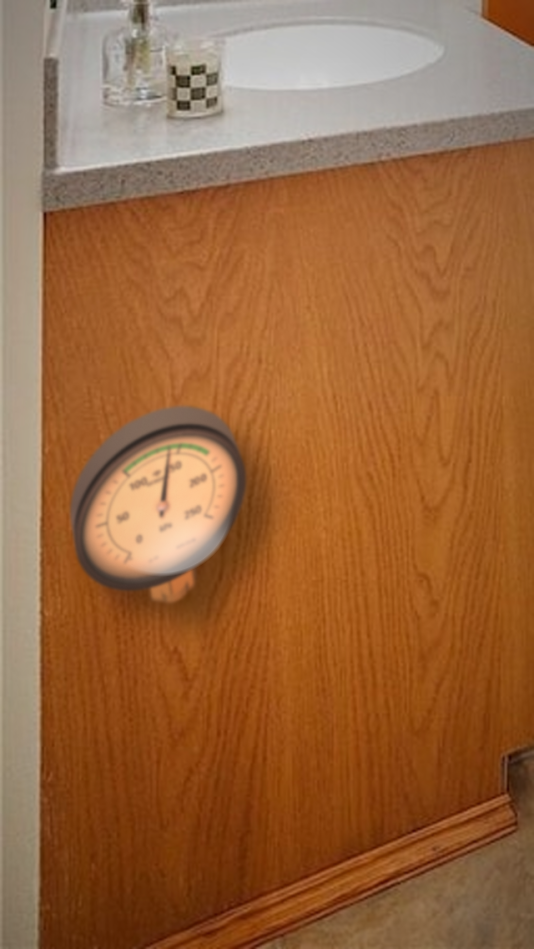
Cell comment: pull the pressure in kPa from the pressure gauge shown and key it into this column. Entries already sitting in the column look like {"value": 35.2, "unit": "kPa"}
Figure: {"value": 140, "unit": "kPa"}
